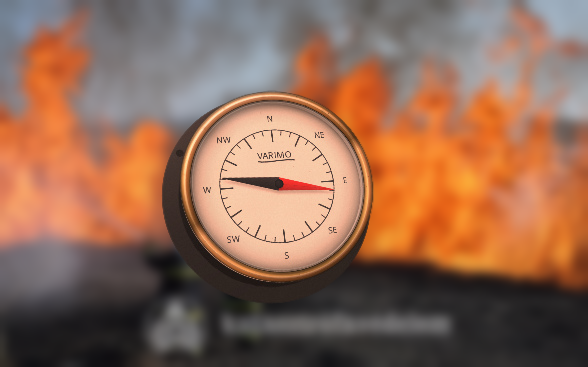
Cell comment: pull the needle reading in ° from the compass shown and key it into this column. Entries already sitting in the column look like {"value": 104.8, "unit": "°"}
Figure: {"value": 100, "unit": "°"}
